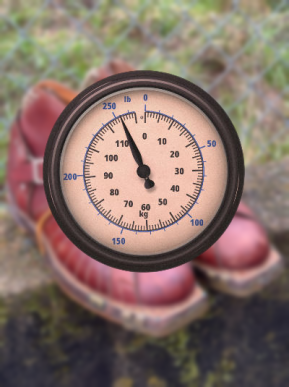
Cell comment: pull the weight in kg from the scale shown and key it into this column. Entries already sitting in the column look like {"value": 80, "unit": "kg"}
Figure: {"value": 115, "unit": "kg"}
